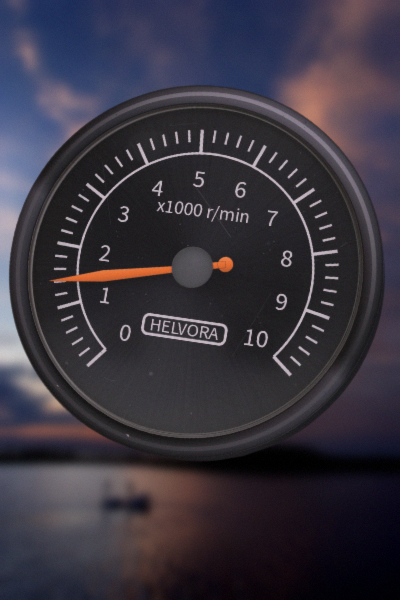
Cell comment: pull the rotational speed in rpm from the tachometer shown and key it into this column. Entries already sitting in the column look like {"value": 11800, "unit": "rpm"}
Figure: {"value": 1400, "unit": "rpm"}
